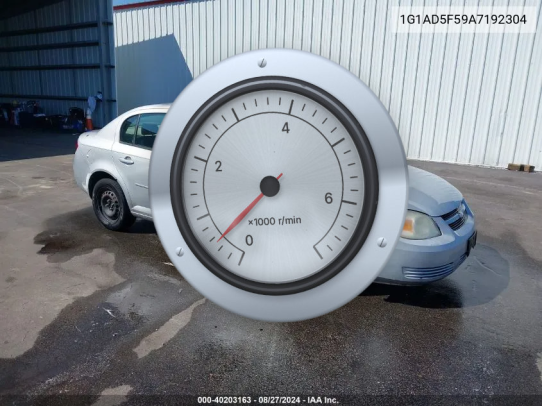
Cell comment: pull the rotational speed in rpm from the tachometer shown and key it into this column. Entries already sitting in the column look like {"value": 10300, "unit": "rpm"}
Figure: {"value": 500, "unit": "rpm"}
